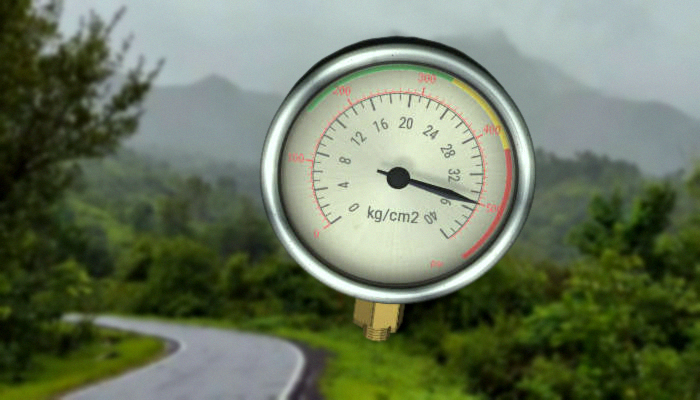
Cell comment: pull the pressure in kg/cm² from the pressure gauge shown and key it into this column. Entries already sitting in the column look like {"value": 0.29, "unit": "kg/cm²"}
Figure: {"value": 35, "unit": "kg/cm²"}
